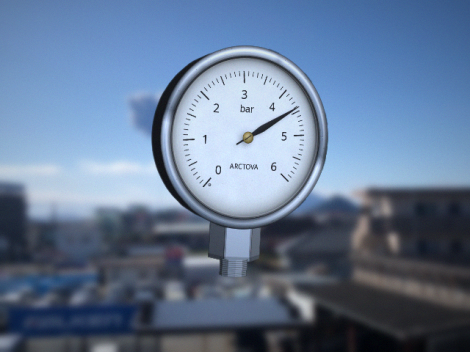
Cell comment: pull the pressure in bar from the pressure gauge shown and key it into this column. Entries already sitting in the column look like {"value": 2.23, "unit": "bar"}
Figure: {"value": 4.4, "unit": "bar"}
